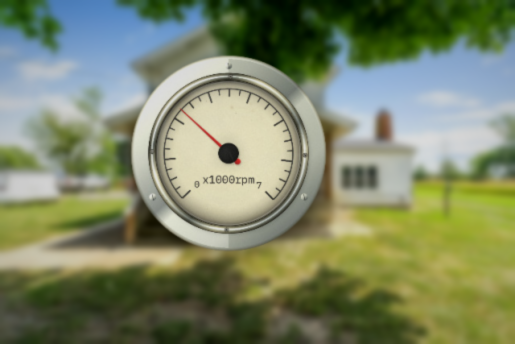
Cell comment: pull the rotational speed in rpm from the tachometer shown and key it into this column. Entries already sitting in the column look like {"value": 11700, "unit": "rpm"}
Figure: {"value": 2250, "unit": "rpm"}
